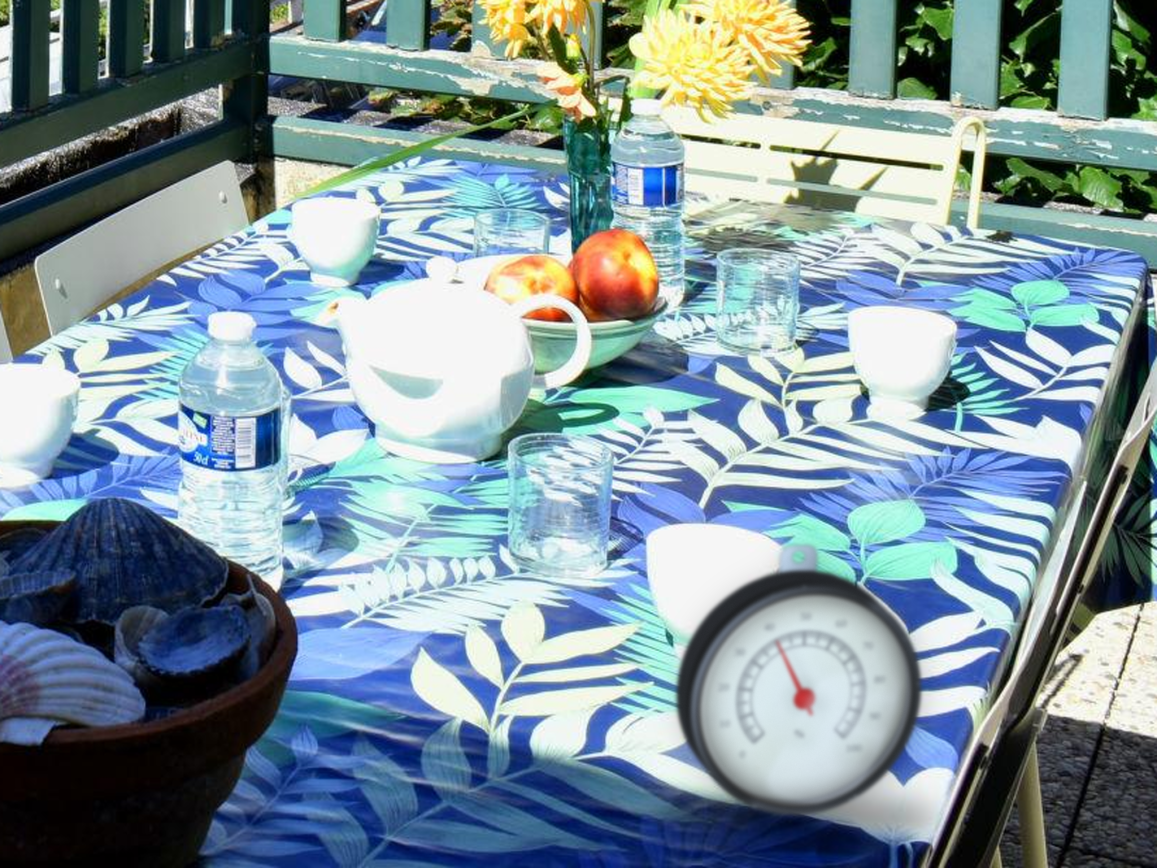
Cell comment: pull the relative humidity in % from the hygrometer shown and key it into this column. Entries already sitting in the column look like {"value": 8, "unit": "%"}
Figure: {"value": 40, "unit": "%"}
